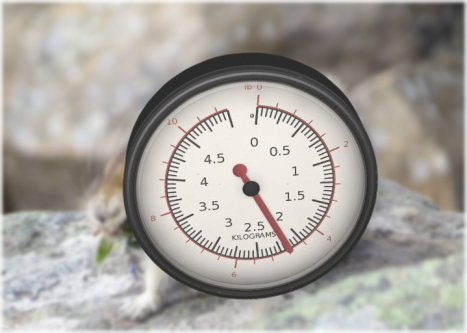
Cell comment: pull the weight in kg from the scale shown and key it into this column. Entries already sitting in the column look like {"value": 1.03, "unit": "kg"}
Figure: {"value": 2.15, "unit": "kg"}
